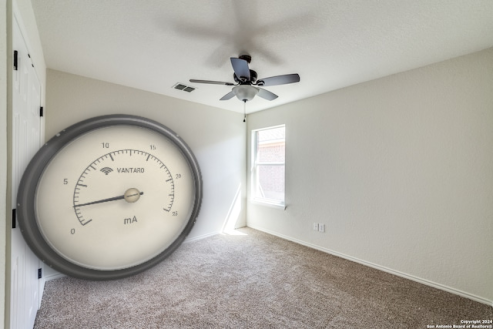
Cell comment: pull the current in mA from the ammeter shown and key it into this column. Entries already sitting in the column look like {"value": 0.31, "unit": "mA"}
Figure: {"value": 2.5, "unit": "mA"}
